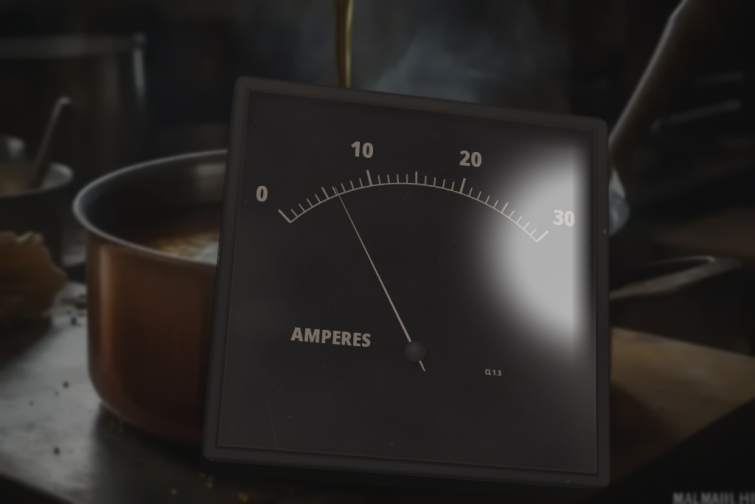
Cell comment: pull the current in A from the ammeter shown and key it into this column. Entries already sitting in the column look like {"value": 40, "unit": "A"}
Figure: {"value": 6, "unit": "A"}
